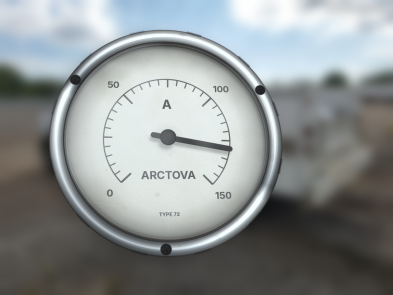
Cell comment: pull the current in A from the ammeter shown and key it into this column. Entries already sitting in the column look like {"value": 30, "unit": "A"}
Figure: {"value": 130, "unit": "A"}
